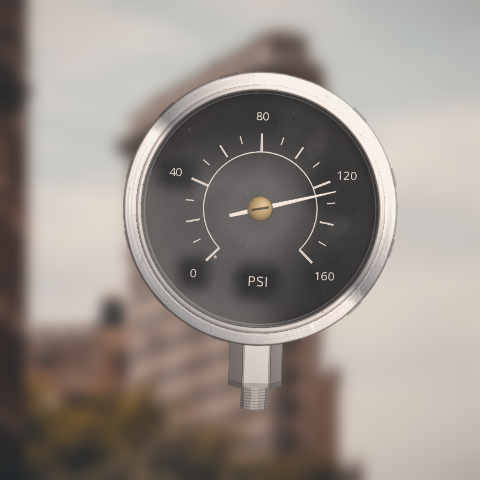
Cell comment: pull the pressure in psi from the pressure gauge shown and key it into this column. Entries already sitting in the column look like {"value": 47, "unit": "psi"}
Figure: {"value": 125, "unit": "psi"}
